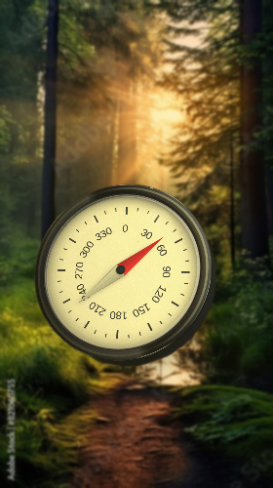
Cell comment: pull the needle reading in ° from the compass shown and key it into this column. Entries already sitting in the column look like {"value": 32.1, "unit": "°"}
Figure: {"value": 50, "unit": "°"}
